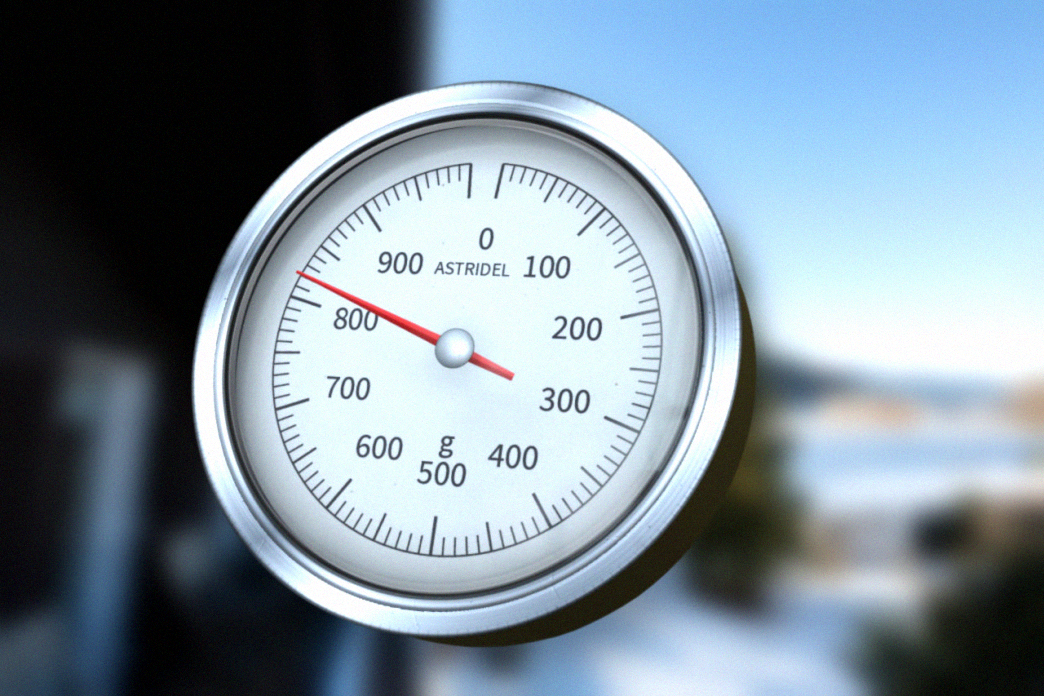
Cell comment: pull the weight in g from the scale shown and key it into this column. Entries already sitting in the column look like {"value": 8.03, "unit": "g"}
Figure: {"value": 820, "unit": "g"}
